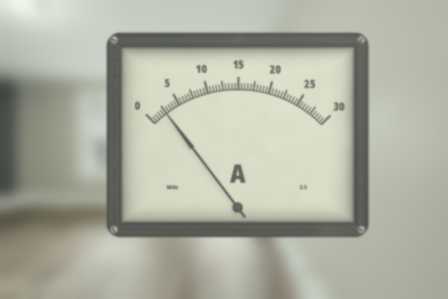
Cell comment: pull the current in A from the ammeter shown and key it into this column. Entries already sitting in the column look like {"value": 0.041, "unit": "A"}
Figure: {"value": 2.5, "unit": "A"}
